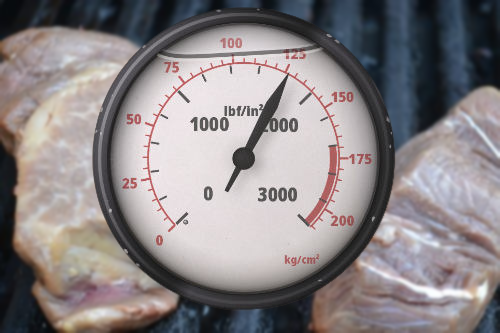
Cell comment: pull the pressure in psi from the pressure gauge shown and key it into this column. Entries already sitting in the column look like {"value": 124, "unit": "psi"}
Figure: {"value": 1800, "unit": "psi"}
